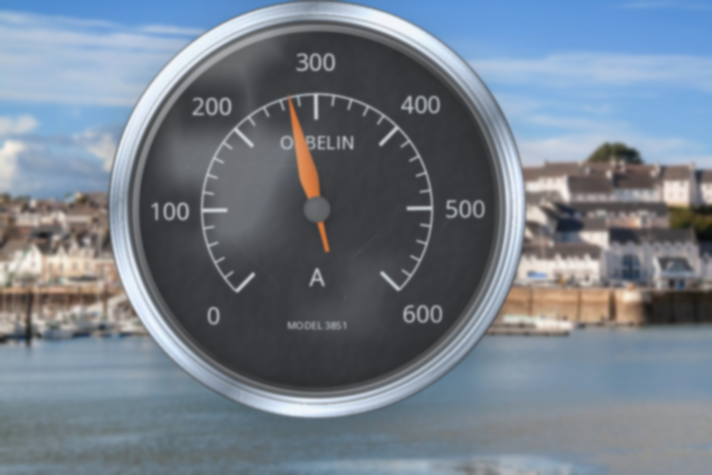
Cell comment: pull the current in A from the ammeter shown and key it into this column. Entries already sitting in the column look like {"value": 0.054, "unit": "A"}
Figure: {"value": 270, "unit": "A"}
